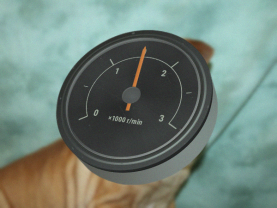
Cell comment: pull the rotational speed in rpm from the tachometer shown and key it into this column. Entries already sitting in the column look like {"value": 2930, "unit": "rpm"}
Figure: {"value": 1500, "unit": "rpm"}
